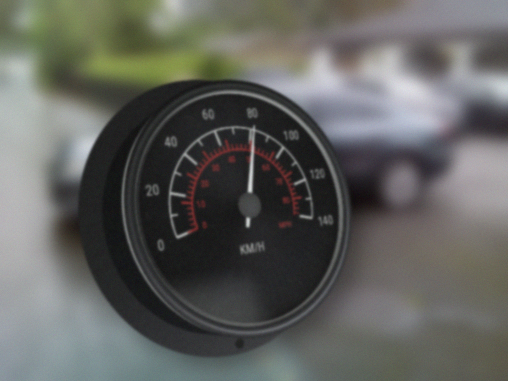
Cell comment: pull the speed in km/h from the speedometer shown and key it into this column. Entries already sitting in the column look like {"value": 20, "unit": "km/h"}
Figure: {"value": 80, "unit": "km/h"}
